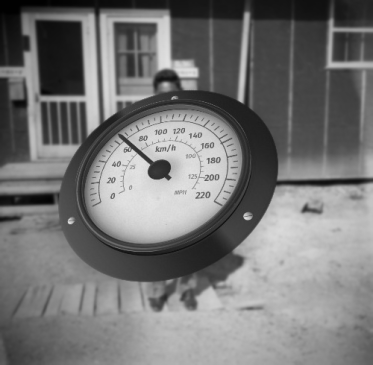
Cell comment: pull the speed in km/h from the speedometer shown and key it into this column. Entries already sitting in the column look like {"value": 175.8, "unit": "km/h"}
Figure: {"value": 65, "unit": "km/h"}
